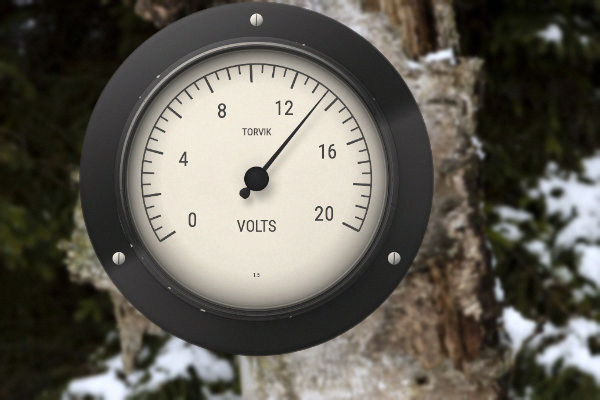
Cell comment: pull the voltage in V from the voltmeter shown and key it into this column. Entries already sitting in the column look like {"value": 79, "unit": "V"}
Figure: {"value": 13.5, "unit": "V"}
